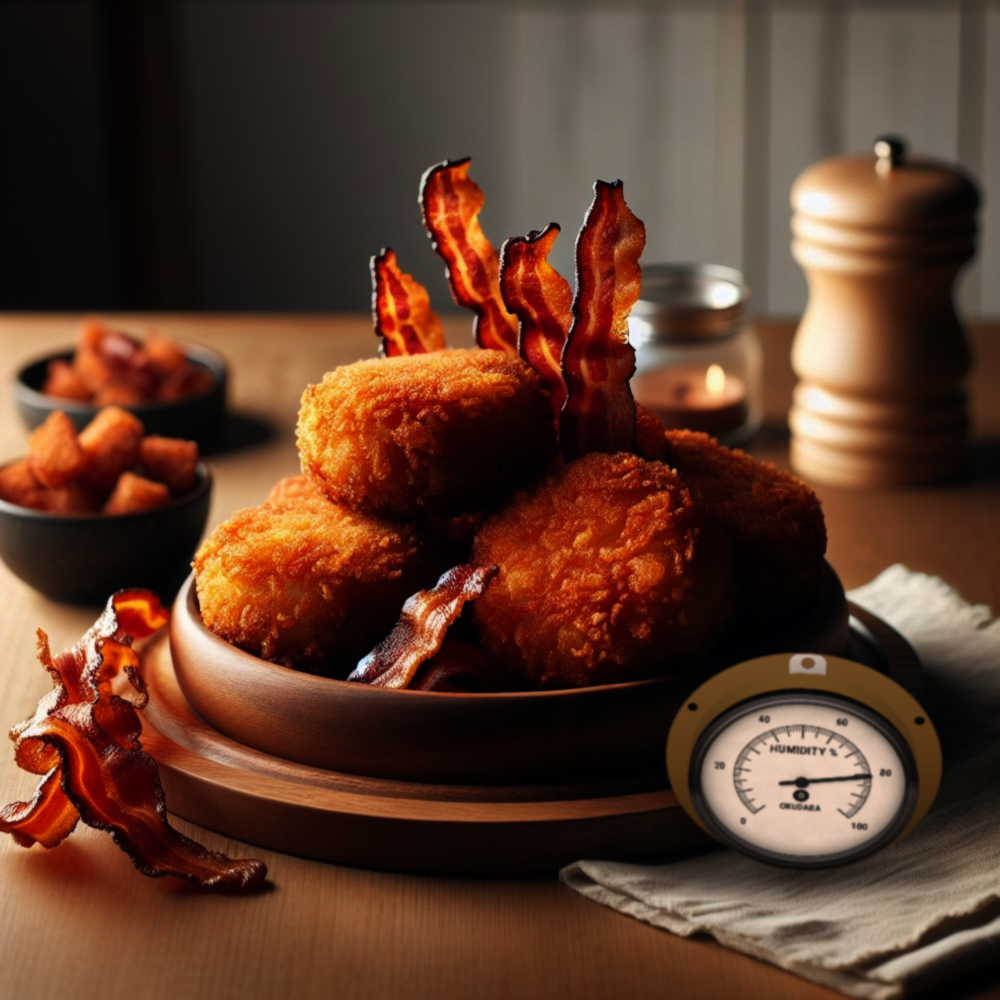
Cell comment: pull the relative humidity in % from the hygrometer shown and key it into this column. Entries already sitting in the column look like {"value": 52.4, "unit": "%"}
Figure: {"value": 80, "unit": "%"}
